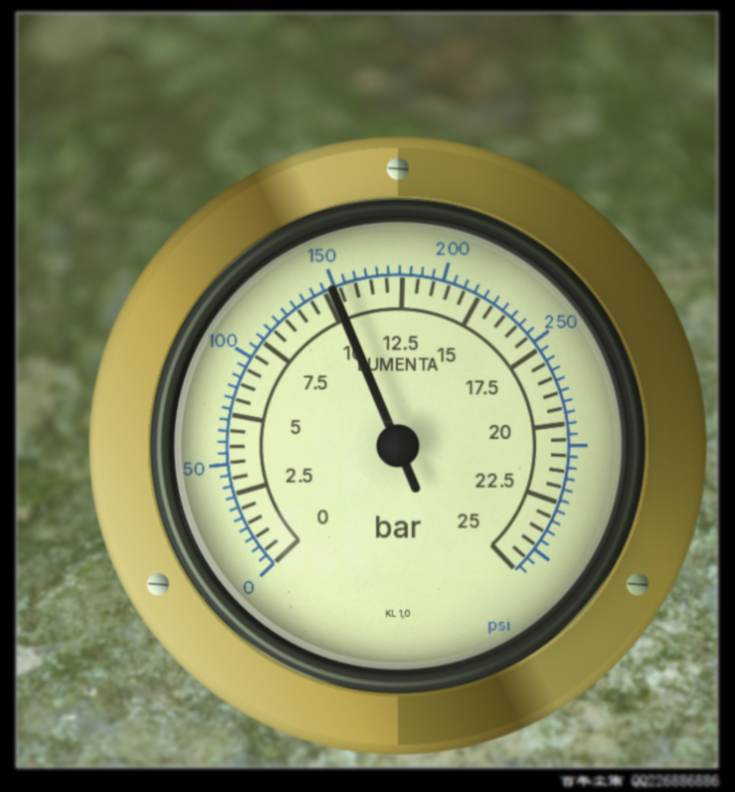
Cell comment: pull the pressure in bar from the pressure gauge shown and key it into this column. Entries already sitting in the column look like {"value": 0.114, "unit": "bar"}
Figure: {"value": 10.25, "unit": "bar"}
